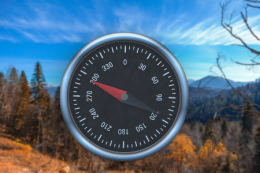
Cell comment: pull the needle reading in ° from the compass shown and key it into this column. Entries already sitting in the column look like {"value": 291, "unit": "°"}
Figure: {"value": 295, "unit": "°"}
